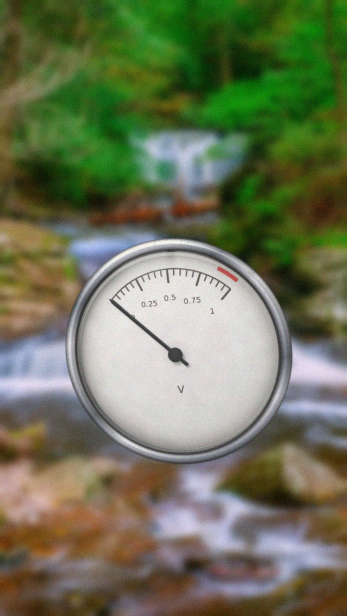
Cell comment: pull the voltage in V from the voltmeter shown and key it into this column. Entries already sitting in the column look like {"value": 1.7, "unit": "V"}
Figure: {"value": 0, "unit": "V"}
